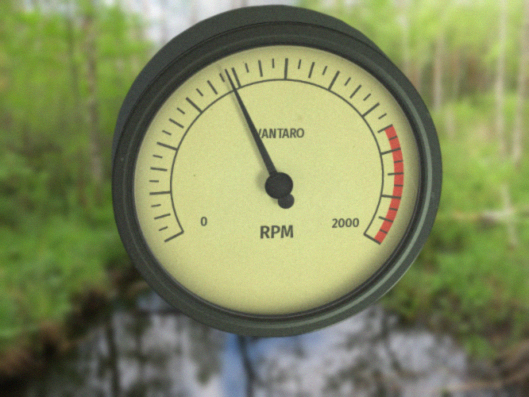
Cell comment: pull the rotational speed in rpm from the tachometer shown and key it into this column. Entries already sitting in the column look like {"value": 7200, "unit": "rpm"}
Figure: {"value": 775, "unit": "rpm"}
